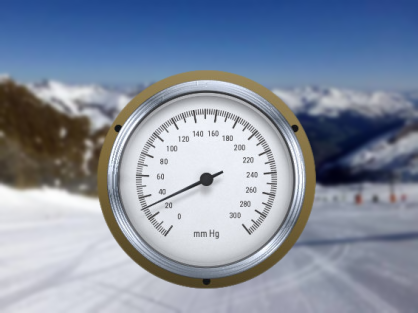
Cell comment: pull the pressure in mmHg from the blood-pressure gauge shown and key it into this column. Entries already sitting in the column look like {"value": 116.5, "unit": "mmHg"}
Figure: {"value": 30, "unit": "mmHg"}
